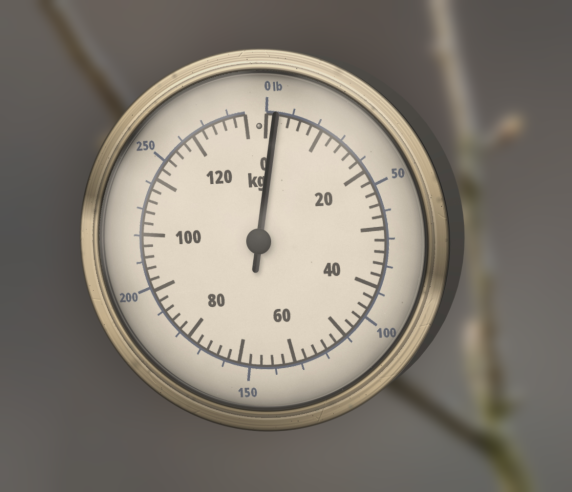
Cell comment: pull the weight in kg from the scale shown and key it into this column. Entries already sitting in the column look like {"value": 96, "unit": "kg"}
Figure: {"value": 2, "unit": "kg"}
